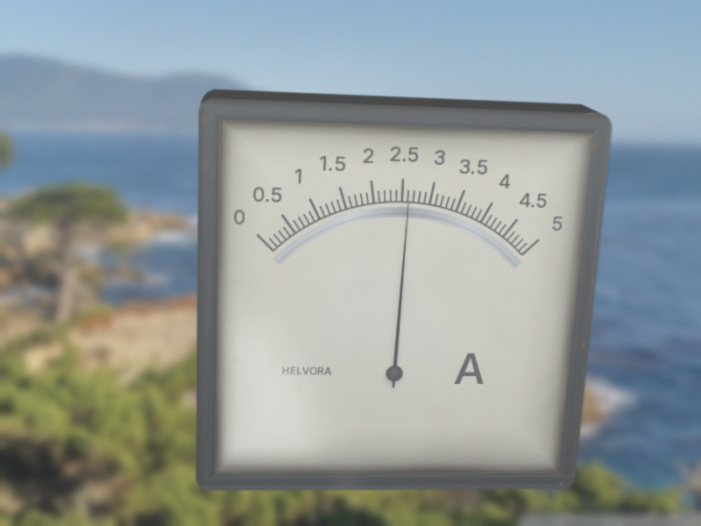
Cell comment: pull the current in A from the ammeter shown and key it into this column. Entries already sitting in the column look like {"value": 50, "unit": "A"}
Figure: {"value": 2.6, "unit": "A"}
